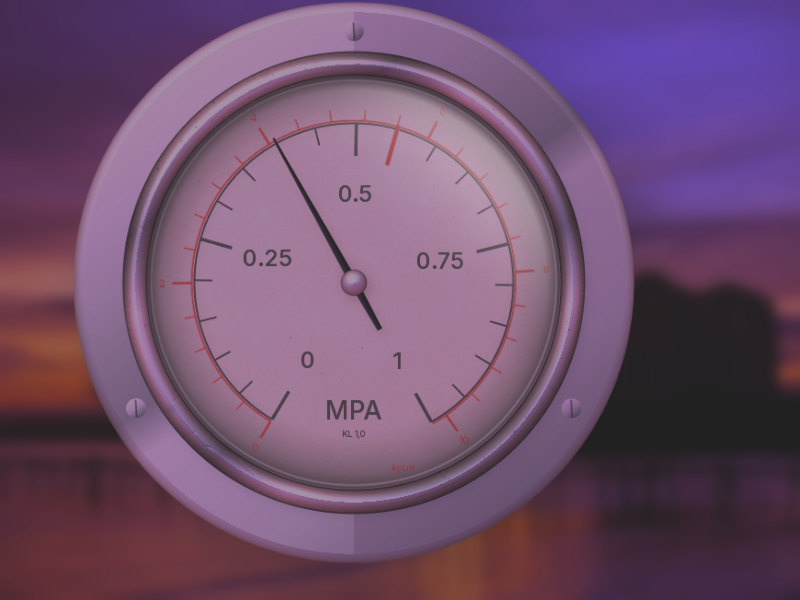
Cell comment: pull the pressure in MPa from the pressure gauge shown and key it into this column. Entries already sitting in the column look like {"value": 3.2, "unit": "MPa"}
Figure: {"value": 0.4, "unit": "MPa"}
